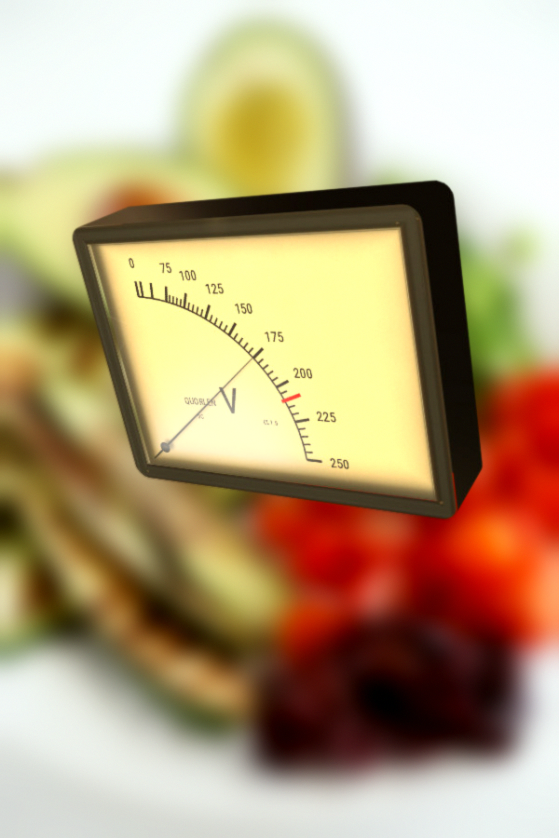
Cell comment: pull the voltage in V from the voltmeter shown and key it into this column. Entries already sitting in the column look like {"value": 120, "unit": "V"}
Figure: {"value": 175, "unit": "V"}
